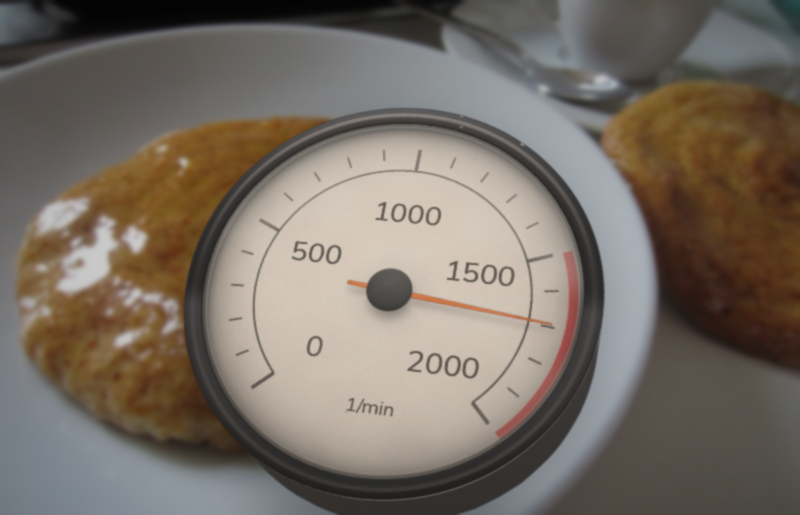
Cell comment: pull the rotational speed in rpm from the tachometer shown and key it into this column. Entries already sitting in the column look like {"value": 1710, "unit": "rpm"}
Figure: {"value": 1700, "unit": "rpm"}
